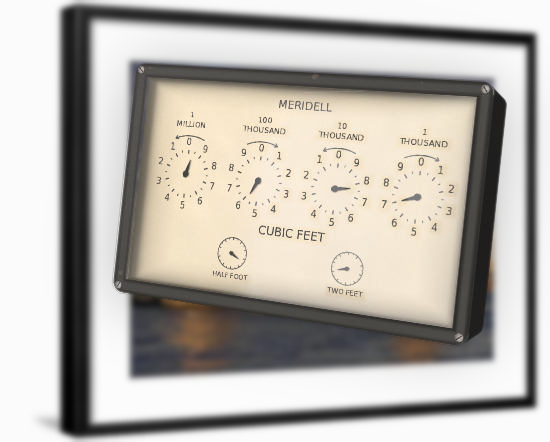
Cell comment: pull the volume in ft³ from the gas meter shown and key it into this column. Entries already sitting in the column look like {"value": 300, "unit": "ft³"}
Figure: {"value": 957700, "unit": "ft³"}
